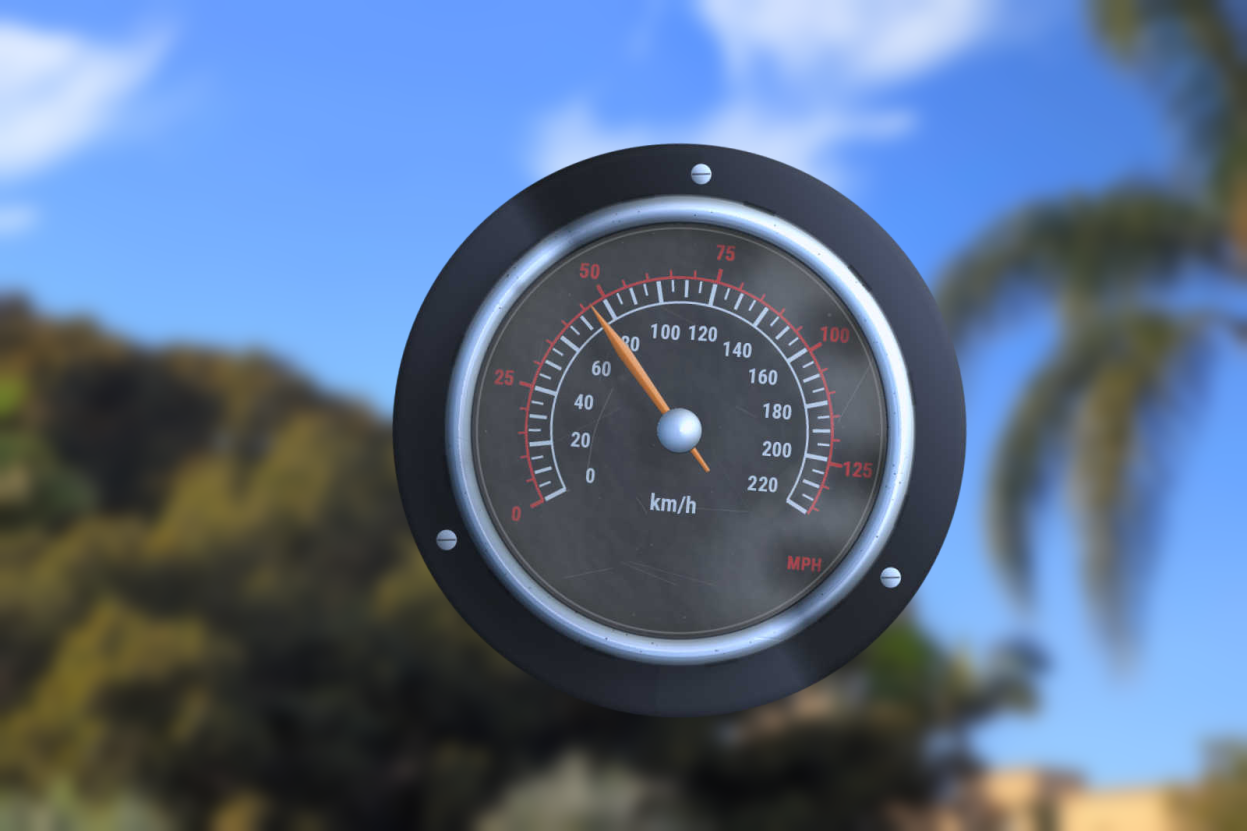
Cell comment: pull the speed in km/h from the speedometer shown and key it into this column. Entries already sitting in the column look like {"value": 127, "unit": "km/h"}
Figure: {"value": 75, "unit": "km/h"}
